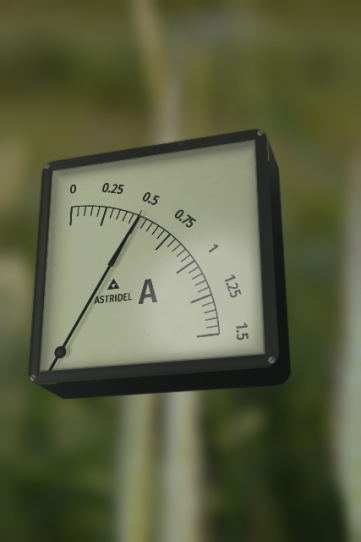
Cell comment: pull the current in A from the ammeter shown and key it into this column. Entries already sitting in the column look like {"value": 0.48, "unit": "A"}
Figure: {"value": 0.5, "unit": "A"}
